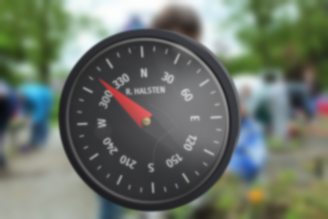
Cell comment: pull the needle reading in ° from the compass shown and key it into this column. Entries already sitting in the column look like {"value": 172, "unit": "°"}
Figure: {"value": 315, "unit": "°"}
